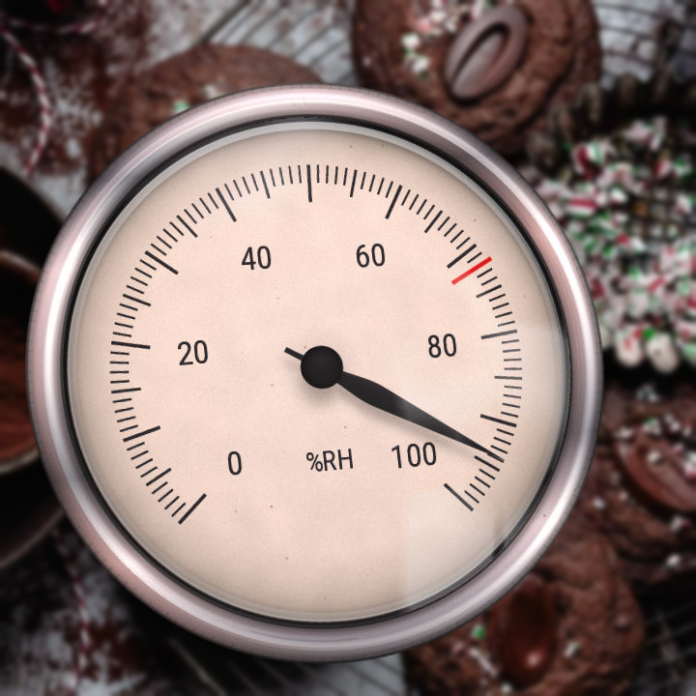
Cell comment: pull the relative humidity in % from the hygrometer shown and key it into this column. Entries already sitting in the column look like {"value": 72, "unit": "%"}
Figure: {"value": 94, "unit": "%"}
